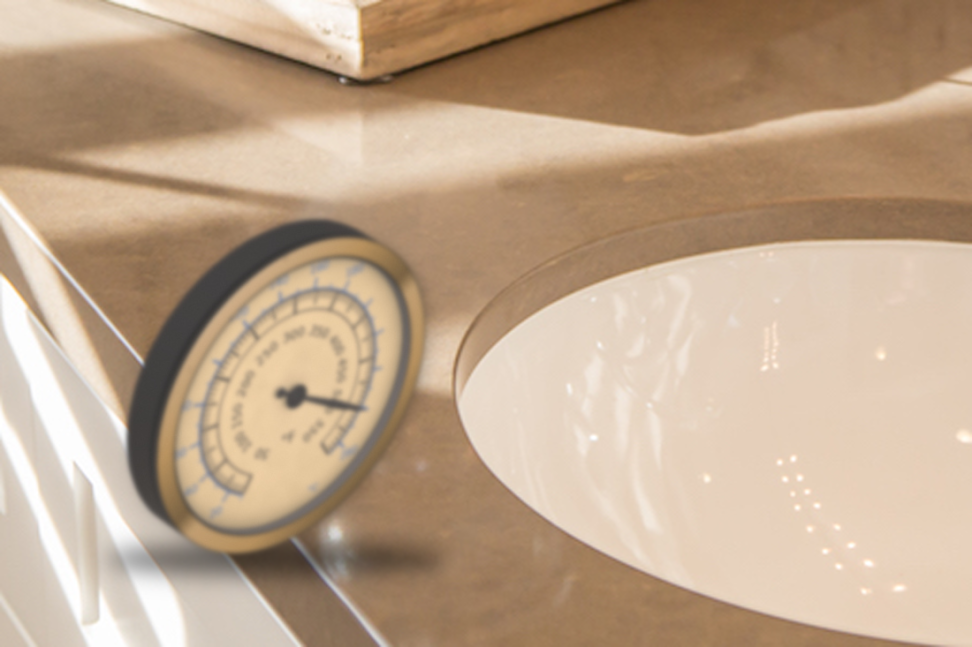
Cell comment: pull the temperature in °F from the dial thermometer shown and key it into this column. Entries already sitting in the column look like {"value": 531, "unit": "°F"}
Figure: {"value": 500, "unit": "°F"}
